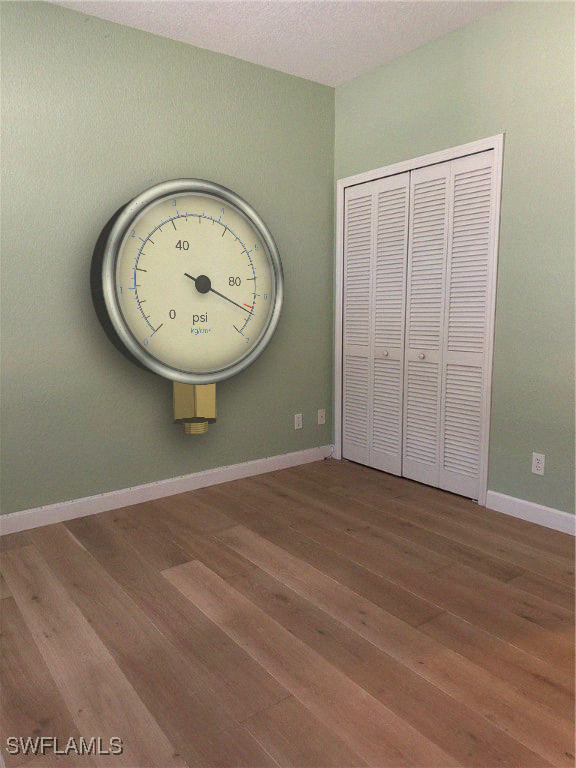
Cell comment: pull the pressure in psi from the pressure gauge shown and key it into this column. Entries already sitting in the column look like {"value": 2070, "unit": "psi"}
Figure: {"value": 92.5, "unit": "psi"}
